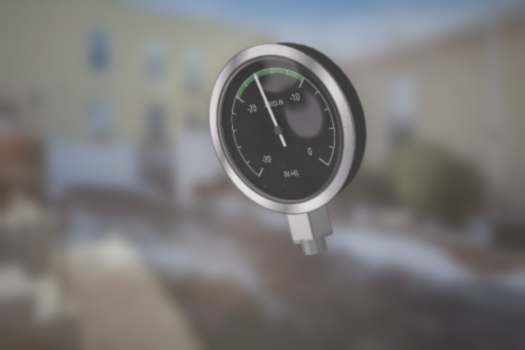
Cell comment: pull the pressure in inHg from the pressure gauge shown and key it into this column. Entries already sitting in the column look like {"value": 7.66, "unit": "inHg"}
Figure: {"value": -16, "unit": "inHg"}
